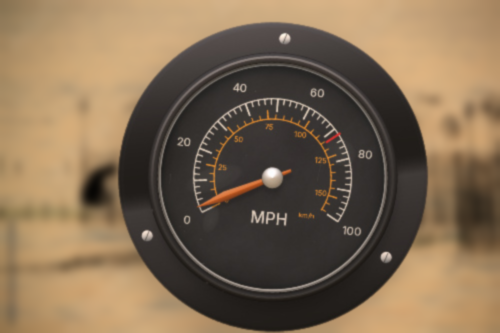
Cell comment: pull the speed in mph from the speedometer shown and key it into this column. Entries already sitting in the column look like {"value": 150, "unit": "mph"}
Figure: {"value": 2, "unit": "mph"}
